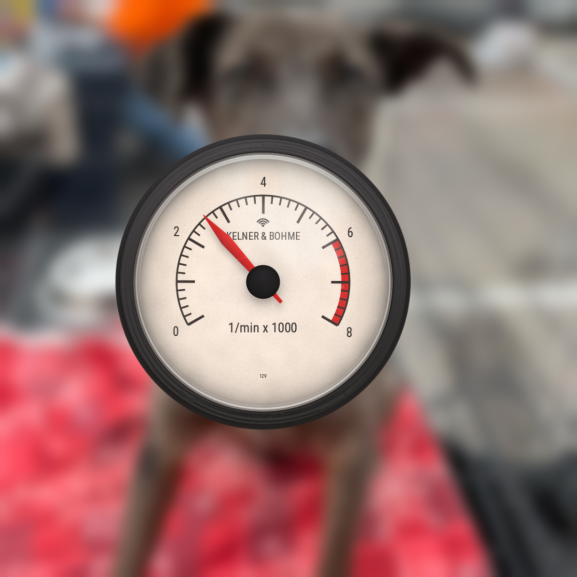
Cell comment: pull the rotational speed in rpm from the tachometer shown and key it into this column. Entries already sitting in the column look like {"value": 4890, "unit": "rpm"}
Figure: {"value": 2600, "unit": "rpm"}
